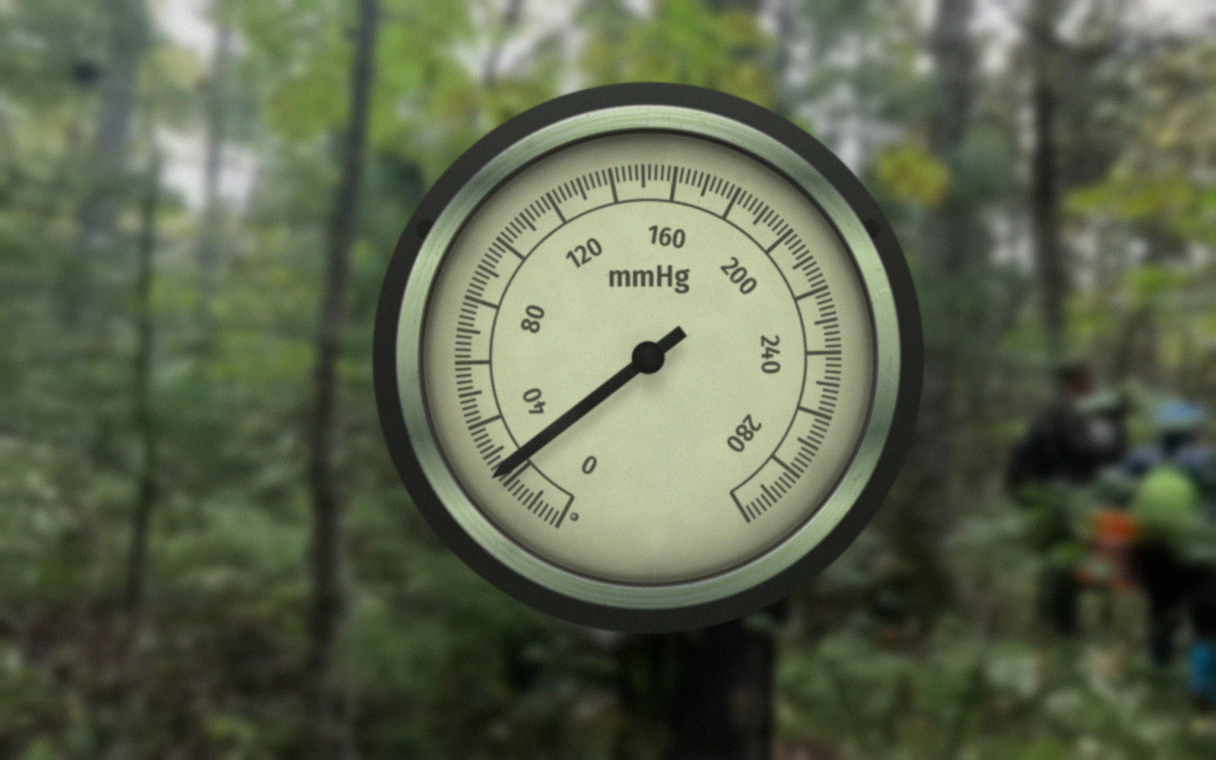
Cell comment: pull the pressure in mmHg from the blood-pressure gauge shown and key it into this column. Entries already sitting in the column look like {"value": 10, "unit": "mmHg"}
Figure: {"value": 24, "unit": "mmHg"}
